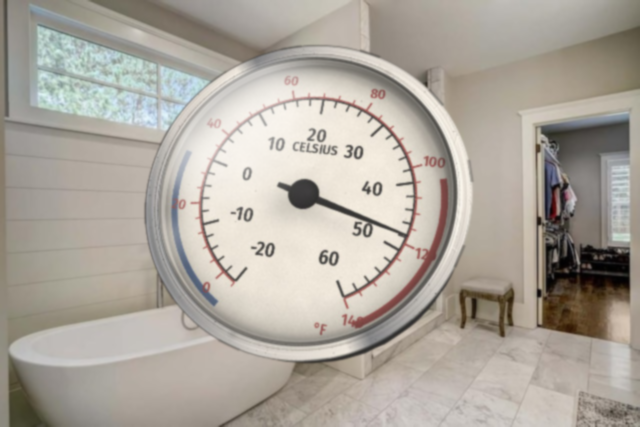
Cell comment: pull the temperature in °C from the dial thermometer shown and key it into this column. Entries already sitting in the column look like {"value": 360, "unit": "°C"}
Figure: {"value": 48, "unit": "°C"}
